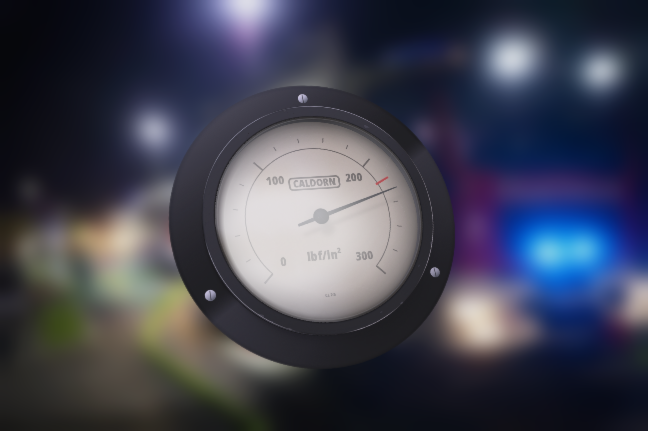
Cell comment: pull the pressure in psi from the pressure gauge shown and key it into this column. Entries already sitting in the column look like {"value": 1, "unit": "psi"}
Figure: {"value": 230, "unit": "psi"}
